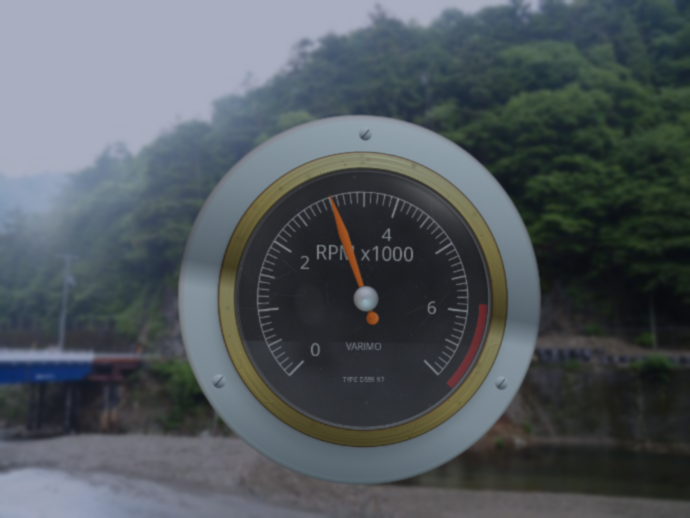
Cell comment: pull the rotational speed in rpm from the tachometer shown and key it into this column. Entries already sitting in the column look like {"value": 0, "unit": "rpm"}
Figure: {"value": 3000, "unit": "rpm"}
